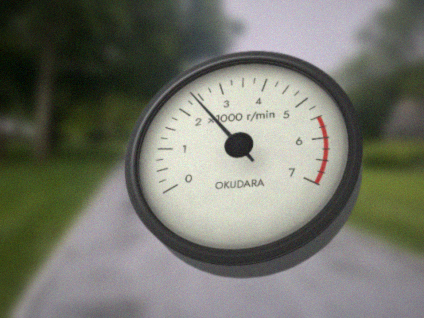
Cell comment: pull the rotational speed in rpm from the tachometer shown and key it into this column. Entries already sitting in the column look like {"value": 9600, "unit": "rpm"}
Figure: {"value": 2375, "unit": "rpm"}
